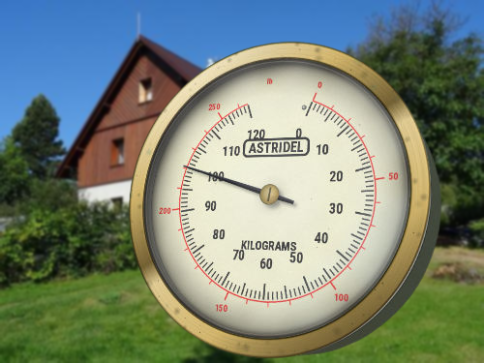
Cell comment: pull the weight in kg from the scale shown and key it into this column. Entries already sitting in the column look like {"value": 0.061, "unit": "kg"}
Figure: {"value": 100, "unit": "kg"}
